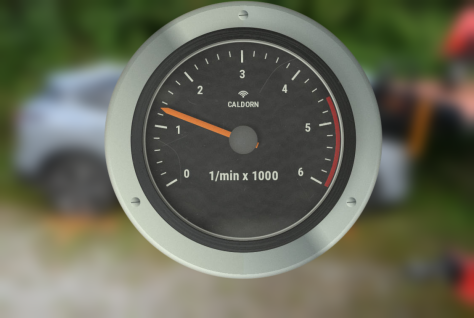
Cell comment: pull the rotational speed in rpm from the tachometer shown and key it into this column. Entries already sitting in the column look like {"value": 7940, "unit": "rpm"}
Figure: {"value": 1300, "unit": "rpm"}
